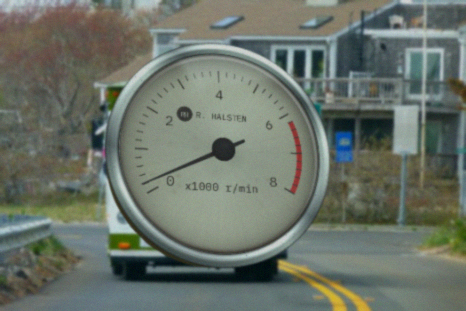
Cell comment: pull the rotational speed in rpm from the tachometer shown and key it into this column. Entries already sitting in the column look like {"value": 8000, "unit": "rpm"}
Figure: {"value": 200, "unit": "rpm"}
